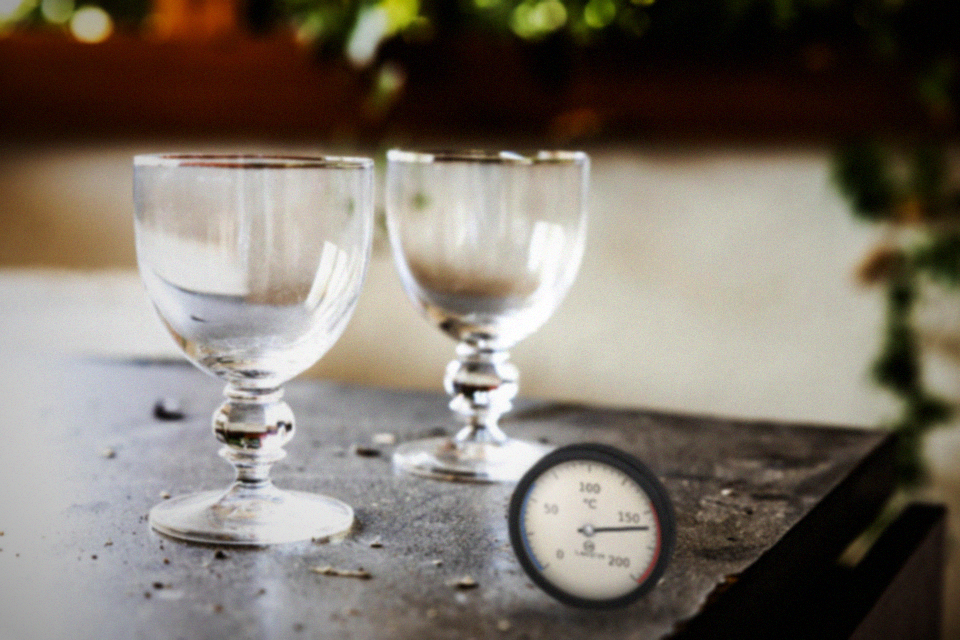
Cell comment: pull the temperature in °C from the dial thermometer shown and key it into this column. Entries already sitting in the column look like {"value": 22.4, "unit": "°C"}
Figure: {"value": 160, "unit": "°C"}
